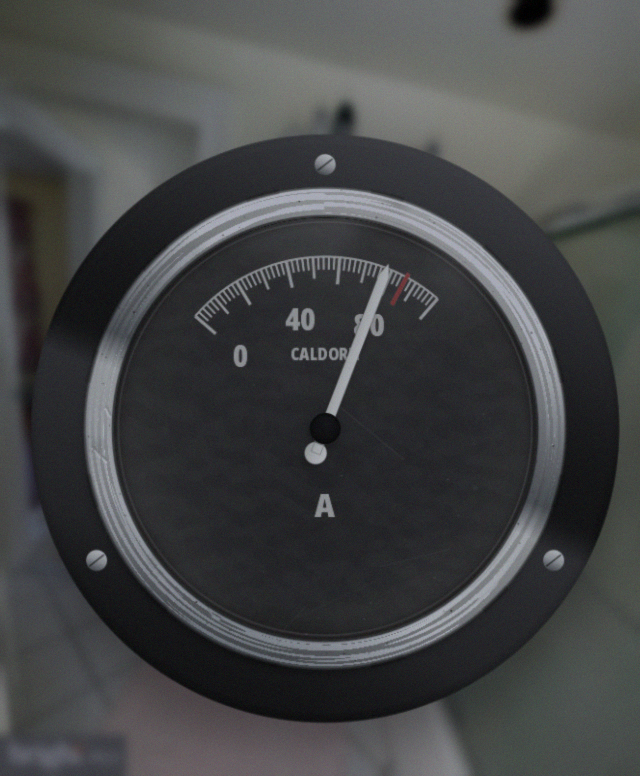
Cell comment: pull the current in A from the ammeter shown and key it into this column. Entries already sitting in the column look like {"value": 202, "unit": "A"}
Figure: {"value": 78, "unit": "A"}
